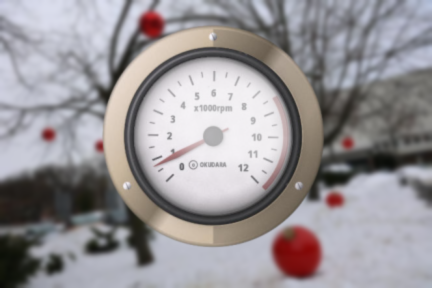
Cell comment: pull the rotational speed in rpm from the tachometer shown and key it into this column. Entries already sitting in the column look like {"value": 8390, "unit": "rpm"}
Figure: {"value": 750, "unit": "rpm"}
